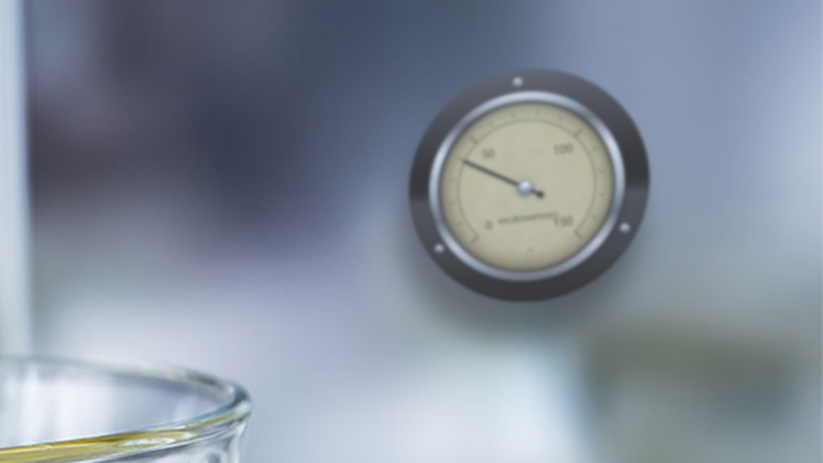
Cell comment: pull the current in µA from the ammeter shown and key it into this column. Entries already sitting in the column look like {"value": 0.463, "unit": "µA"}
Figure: {"value": 40, "unit": "µA"}
